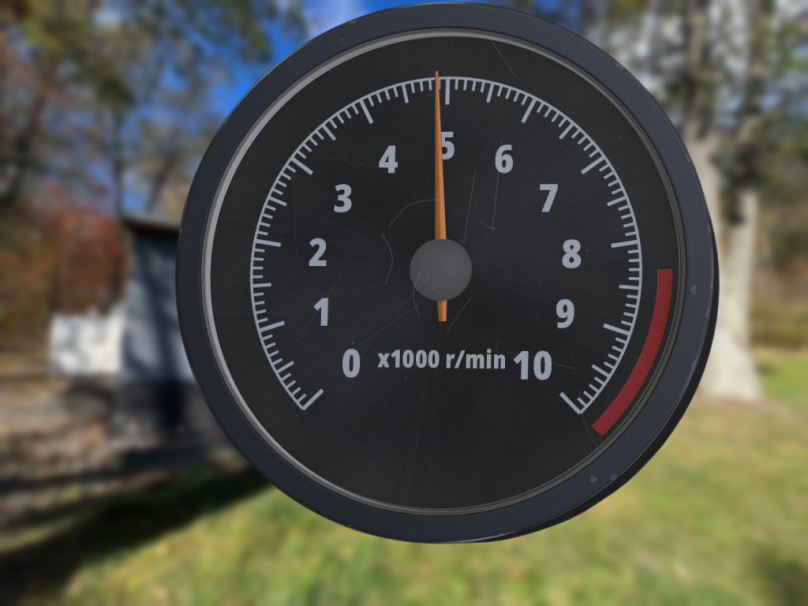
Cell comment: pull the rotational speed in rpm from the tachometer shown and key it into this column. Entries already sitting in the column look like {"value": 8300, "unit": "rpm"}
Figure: {"value": 4900, "unit": "rpm"}
